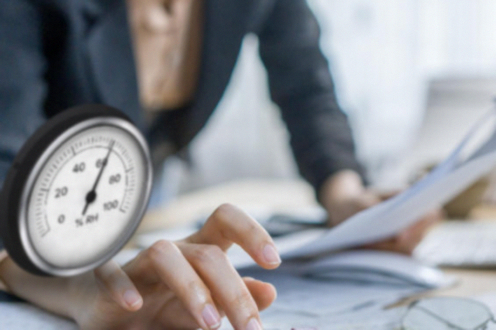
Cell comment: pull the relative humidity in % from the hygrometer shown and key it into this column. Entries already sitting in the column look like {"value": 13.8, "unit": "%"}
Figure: {"value": 60, "unit": "%"}
